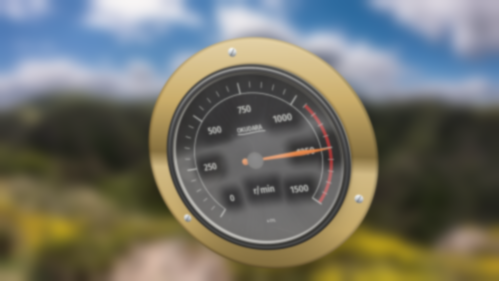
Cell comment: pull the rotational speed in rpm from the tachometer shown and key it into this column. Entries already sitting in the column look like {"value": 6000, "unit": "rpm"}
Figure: {"value": 1250, "unit": "rpm"}
